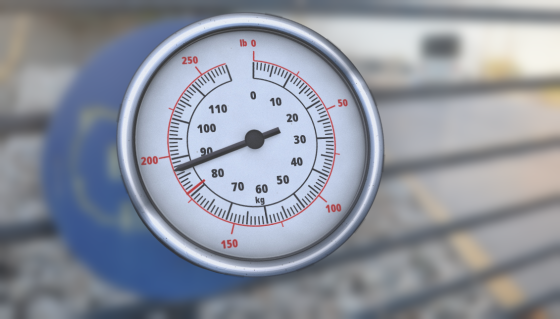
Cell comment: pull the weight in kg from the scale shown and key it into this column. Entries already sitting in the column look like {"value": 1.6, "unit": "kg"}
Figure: {"value": 87, "unit": "kg"}
